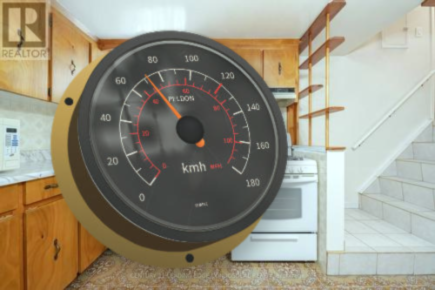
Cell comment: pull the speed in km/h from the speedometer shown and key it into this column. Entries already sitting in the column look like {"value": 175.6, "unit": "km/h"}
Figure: {"value": 70, "unit": "km/h"}
